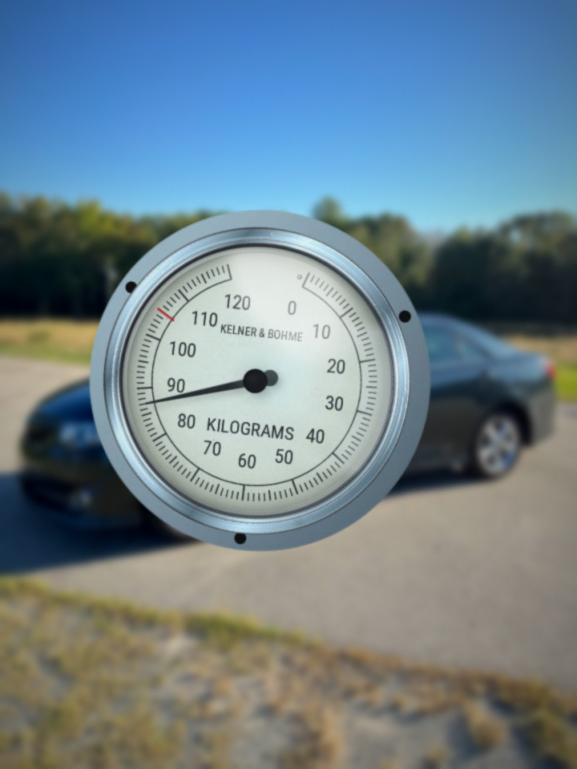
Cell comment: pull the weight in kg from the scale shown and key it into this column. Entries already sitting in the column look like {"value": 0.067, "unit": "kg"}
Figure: {"value": 87, "unit": "kg"}
